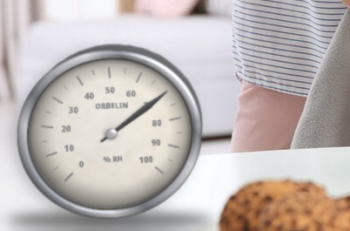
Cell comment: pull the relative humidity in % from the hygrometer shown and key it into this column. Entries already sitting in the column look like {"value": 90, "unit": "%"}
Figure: {"value": 70, "unit": "%"}
